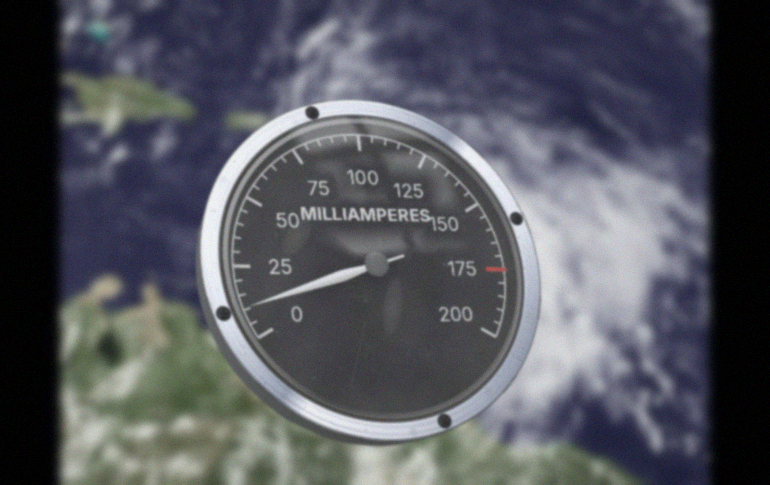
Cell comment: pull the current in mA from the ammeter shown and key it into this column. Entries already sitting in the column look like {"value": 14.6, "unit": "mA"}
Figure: {"value": 10, "unit": "mA"}
